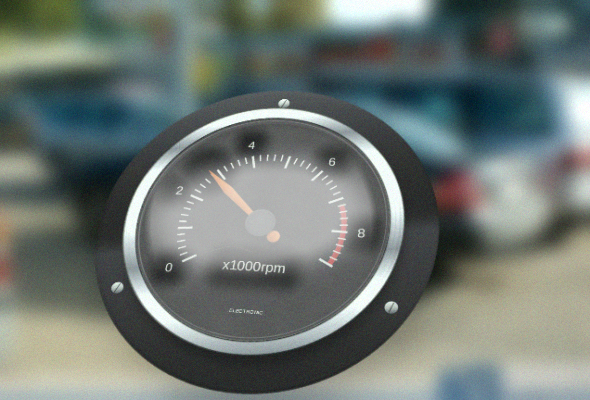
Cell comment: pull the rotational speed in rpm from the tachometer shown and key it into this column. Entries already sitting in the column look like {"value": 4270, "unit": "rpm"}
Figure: {"value": 2800, "unit": "rpm"}
